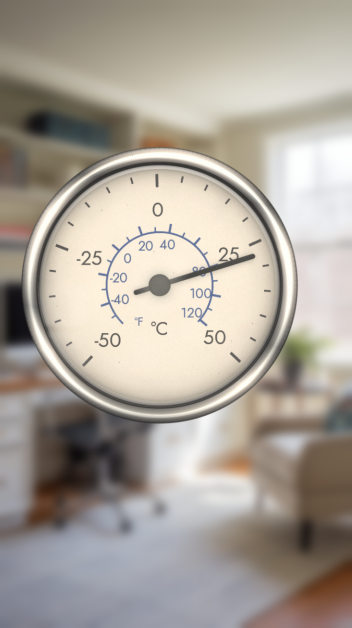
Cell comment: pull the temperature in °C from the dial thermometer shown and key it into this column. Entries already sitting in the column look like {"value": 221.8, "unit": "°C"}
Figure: {"value": 27.5, "unit": "°C"}
